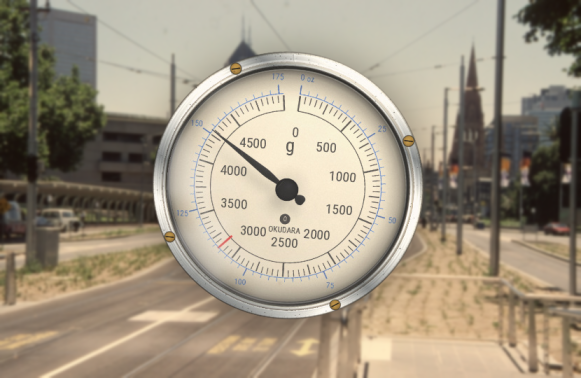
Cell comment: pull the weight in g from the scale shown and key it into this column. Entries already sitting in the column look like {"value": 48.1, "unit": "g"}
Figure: {"value": 4300, "unit": "g"}
